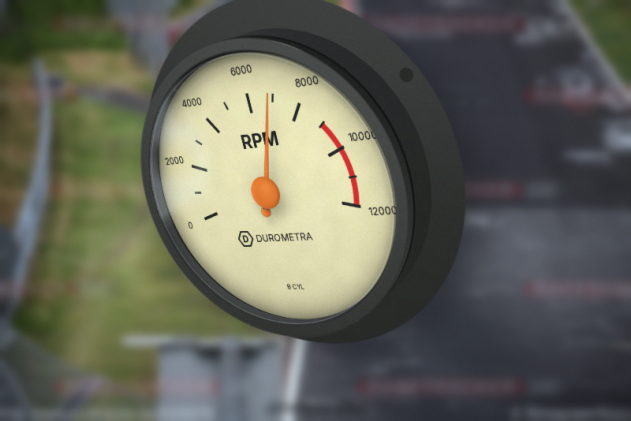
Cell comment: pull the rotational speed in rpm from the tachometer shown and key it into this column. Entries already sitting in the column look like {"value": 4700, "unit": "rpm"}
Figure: {"value": 7000, "unit": "rpm"}
